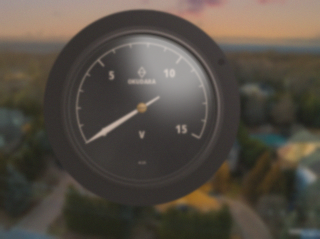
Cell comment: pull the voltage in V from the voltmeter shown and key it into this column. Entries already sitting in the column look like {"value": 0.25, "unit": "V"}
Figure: {"value": 0, "unit": "V"}
